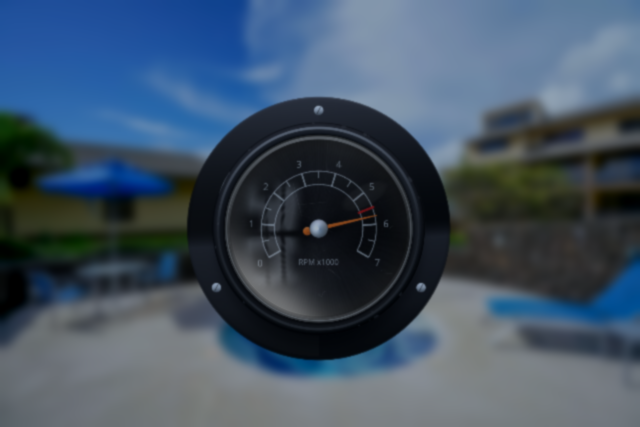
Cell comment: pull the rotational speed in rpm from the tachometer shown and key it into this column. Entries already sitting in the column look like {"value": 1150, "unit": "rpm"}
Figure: {"value": 5750, "unit": "rpm"}
